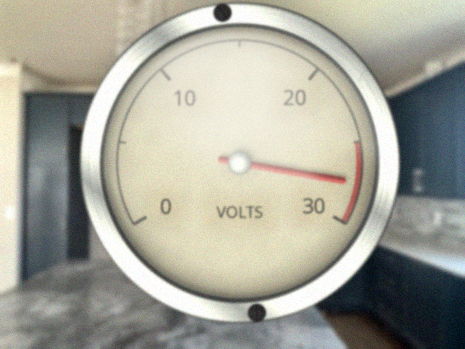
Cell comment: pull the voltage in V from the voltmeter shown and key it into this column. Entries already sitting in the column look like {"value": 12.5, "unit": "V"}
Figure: {"value": 27.5, "unit": "V"}
